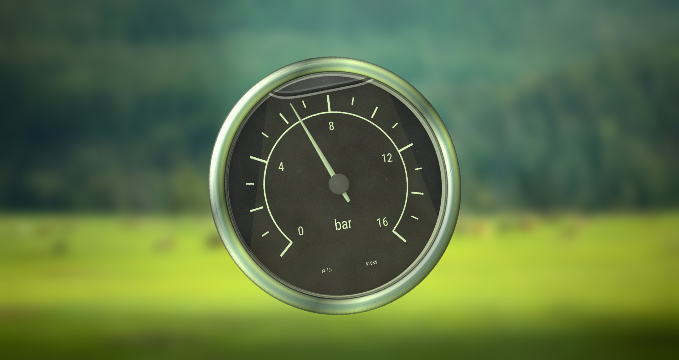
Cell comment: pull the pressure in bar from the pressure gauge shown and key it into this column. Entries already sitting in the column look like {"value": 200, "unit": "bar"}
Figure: {"value": 6.5, "unit": "bar"}
